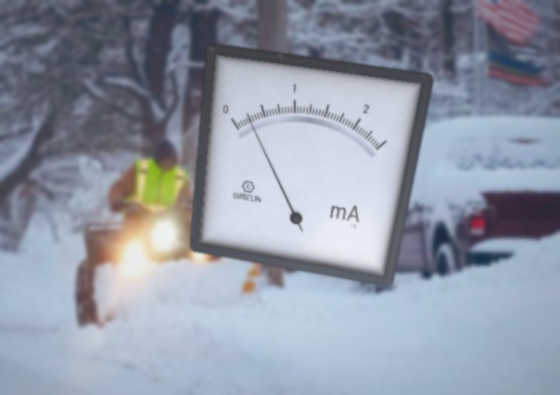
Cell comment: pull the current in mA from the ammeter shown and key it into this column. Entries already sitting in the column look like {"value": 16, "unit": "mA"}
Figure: {"value": 0.25, "unit": "mA"}
